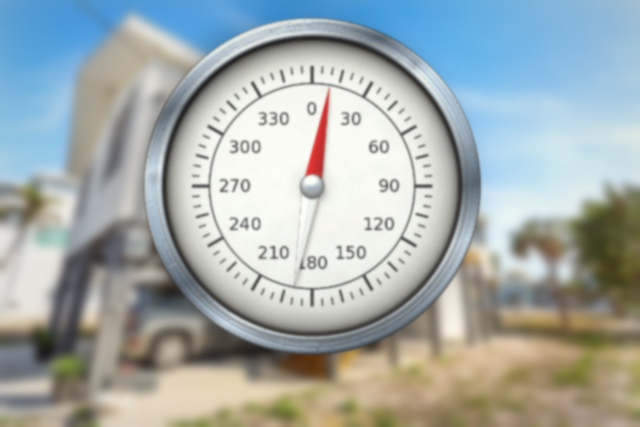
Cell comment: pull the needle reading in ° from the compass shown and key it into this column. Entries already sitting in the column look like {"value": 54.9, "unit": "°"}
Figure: {"value": 10, "unit": "°"}
